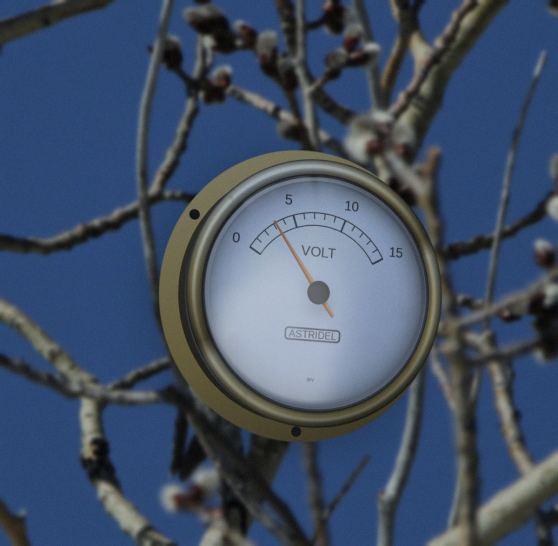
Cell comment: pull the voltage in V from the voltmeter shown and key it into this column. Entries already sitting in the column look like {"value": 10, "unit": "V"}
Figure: {"value": 3, "unit": "V"}
